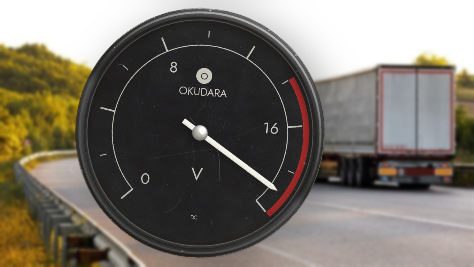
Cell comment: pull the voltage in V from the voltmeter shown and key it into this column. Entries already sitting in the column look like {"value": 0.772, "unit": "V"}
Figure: {"value": 19, "unit": "V"}
